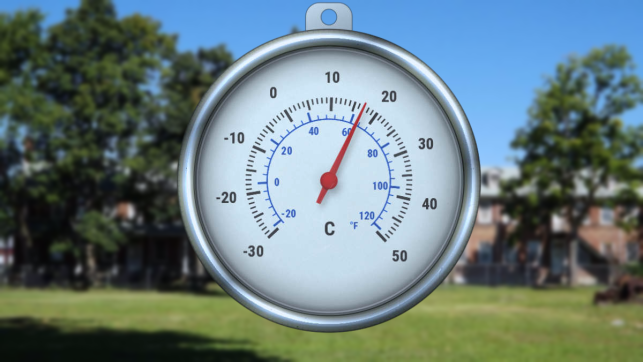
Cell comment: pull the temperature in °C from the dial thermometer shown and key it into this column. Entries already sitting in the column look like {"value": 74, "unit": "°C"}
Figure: {"value": 17, "unit": "°C"}
